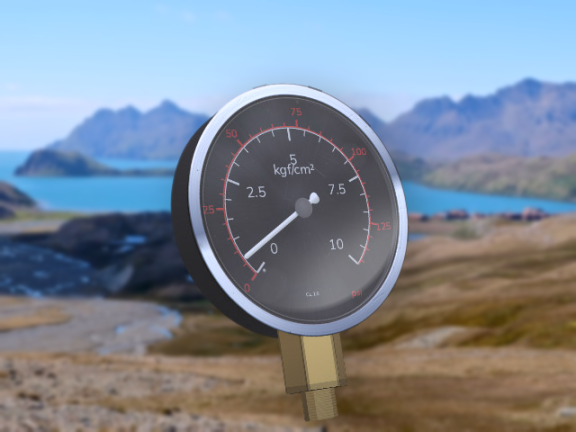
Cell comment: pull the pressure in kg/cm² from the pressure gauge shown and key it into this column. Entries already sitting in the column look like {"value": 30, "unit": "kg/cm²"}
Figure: {"value": 0.5, "unit": "kg/cm²"}
